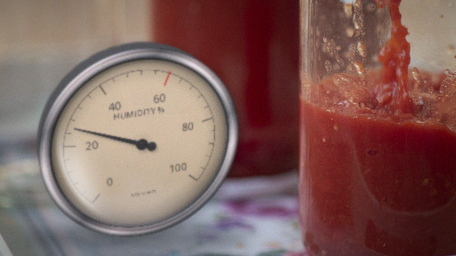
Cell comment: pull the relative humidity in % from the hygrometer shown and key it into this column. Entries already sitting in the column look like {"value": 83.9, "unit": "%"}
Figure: {"value": 26, "unit": "%"}
